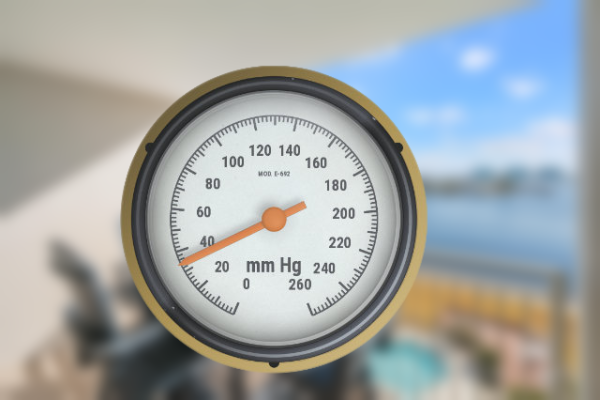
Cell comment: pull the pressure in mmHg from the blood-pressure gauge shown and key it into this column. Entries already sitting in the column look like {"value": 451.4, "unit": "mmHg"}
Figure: {"value": 34, "unit": "mmHg"}
